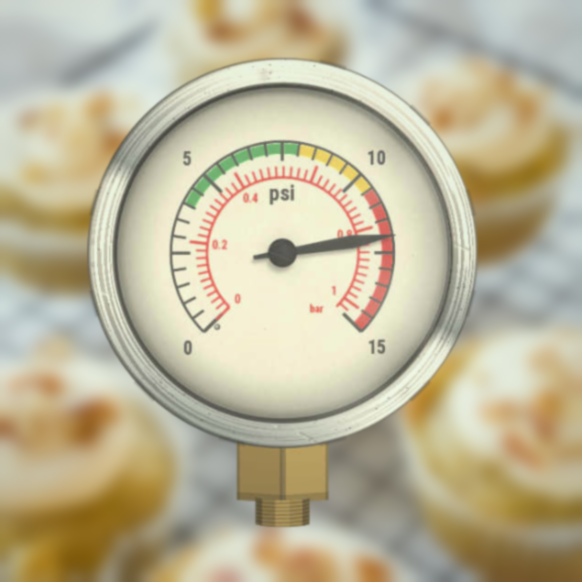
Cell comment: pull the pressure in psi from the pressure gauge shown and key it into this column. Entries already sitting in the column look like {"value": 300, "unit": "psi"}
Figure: {"value": 12, "unit": "psi"}
